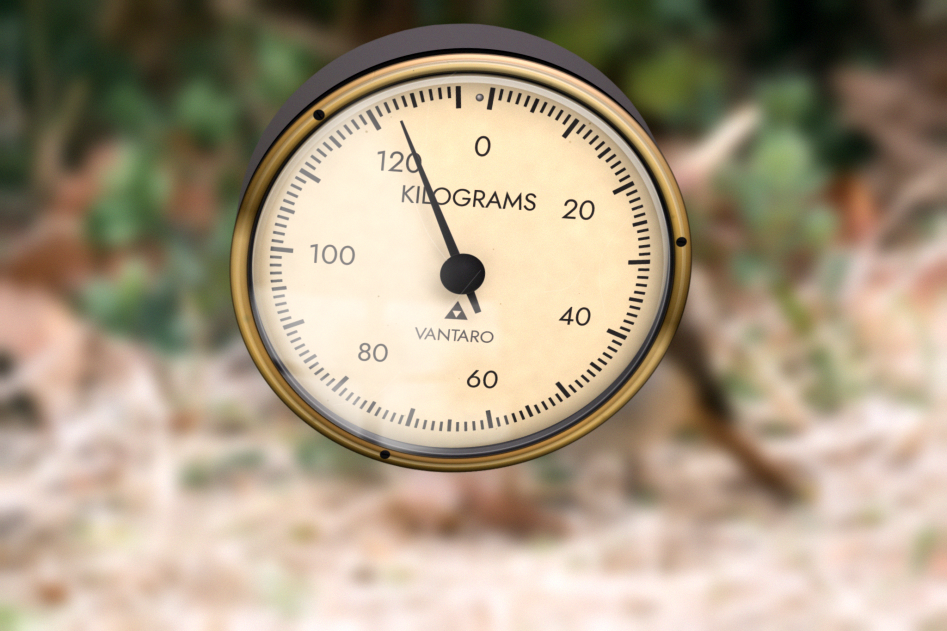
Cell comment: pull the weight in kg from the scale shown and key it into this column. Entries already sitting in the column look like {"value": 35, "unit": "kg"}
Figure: {"value": 123, "unit": "kg"}
